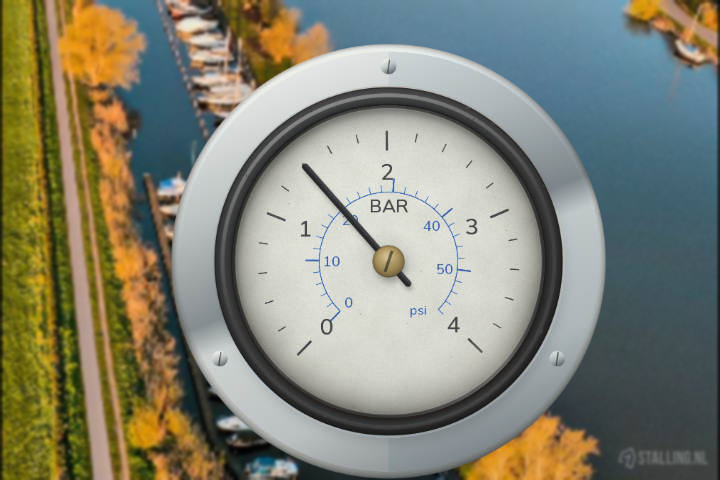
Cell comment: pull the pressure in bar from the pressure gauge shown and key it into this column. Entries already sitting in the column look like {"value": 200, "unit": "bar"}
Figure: {"value": 1.4, "unit": "bar"}
